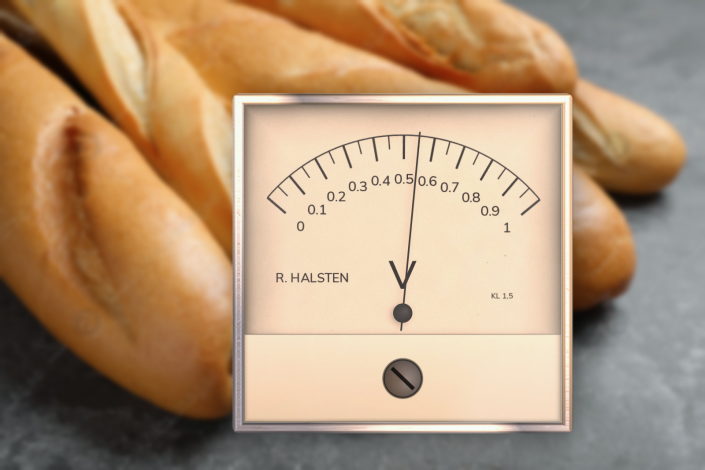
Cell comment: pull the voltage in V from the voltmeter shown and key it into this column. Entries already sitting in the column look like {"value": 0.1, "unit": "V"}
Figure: {"value": 0.55, "unit": "V"}
